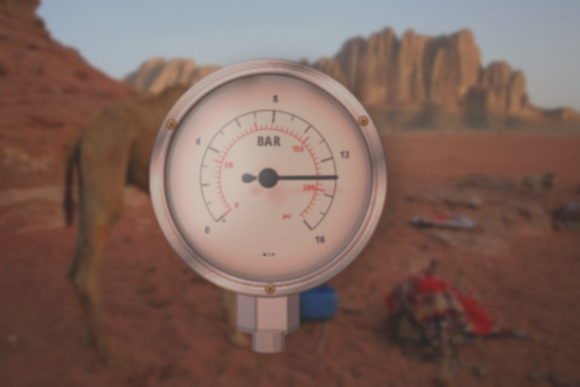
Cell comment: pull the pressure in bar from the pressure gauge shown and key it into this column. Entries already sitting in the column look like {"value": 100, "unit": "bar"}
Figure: {"value": 13, "unit": "bar"}
